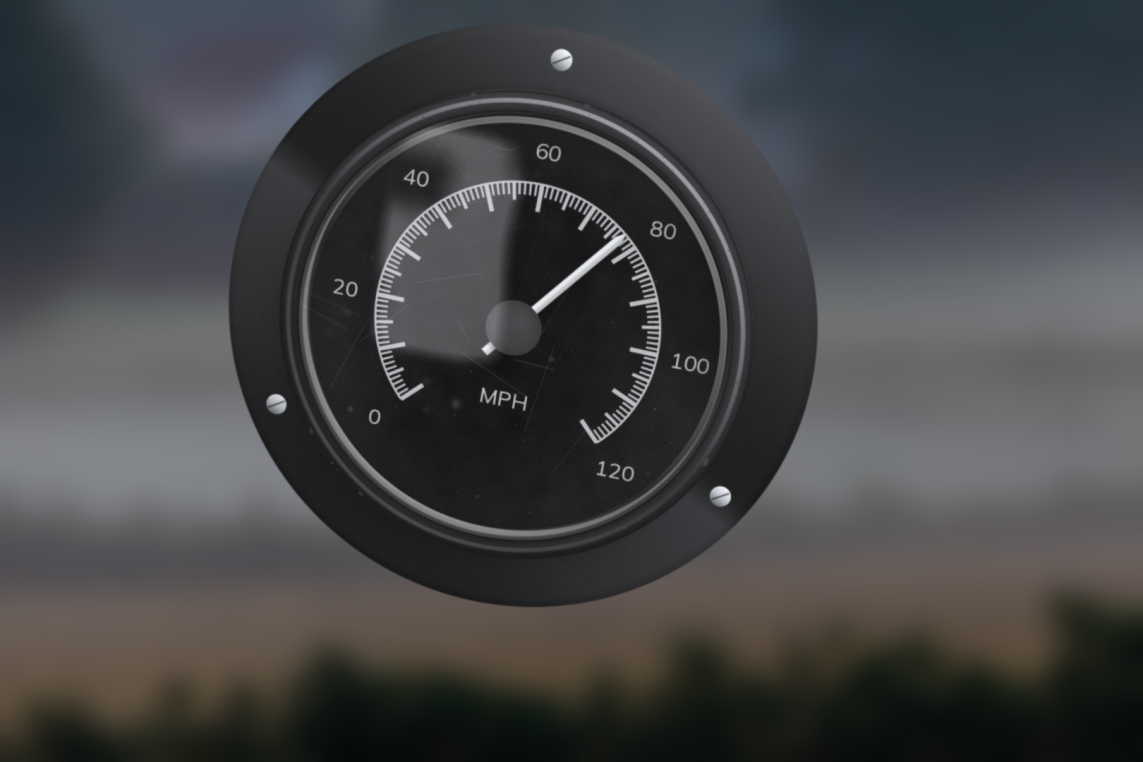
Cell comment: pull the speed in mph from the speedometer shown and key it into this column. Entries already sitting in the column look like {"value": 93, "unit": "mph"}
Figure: {"value": 77, "unit": "mph"}
